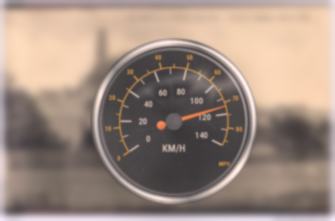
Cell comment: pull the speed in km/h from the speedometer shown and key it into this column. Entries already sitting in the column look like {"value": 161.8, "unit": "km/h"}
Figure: {"value": 115, "unit": "km/h"}
